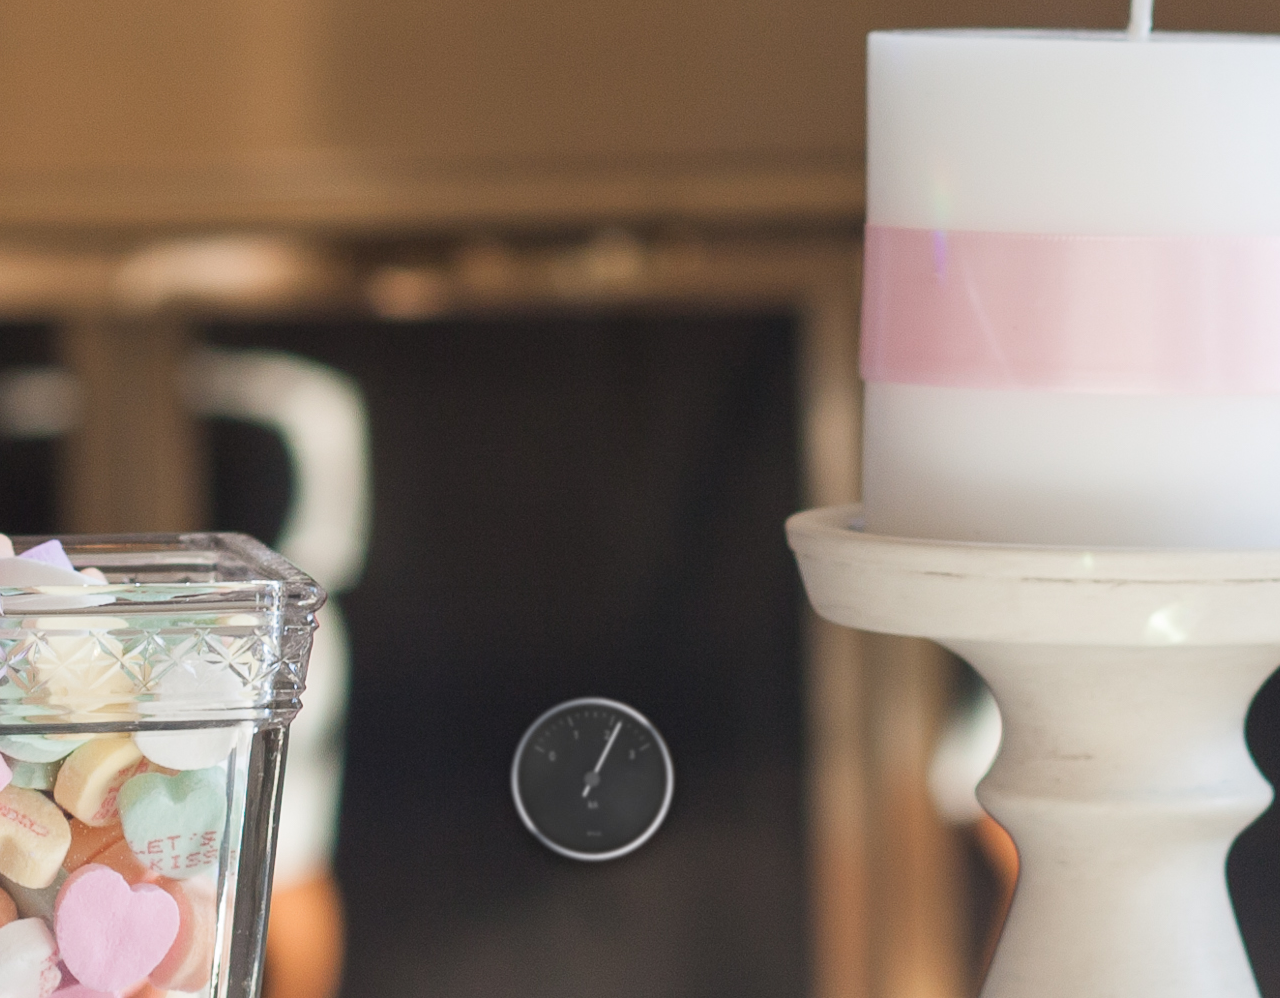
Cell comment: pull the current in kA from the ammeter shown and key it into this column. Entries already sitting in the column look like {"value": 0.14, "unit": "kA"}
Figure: {"value": 2.2, "unit": "kA"}
